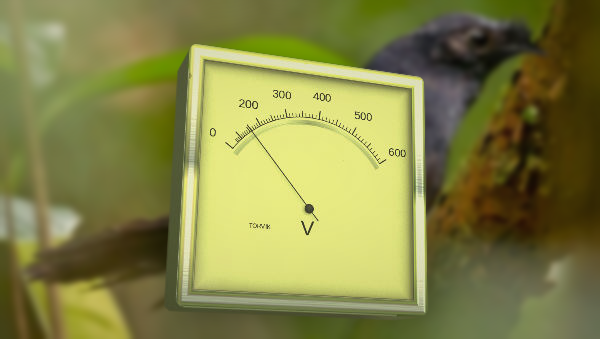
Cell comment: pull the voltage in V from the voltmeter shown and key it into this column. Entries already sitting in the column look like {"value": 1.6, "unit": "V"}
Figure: {"value": 150, "unit": "V"}
